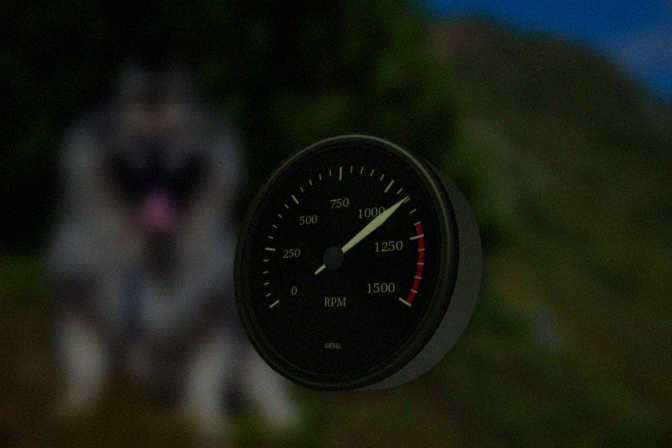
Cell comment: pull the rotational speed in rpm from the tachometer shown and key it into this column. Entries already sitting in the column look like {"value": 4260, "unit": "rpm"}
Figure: {"value": 1100, "unit": "rpm"}
